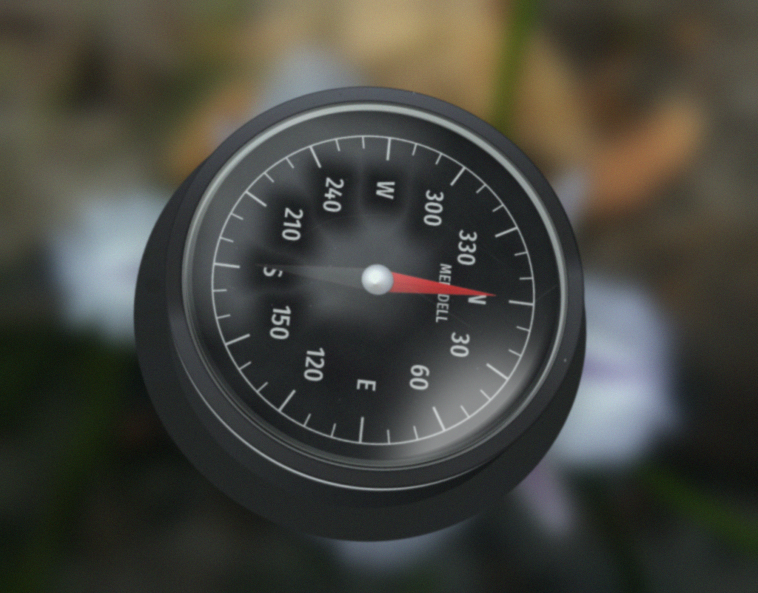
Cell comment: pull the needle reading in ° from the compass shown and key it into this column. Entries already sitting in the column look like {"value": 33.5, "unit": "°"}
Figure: {"value": 0, "unit": "°"}
